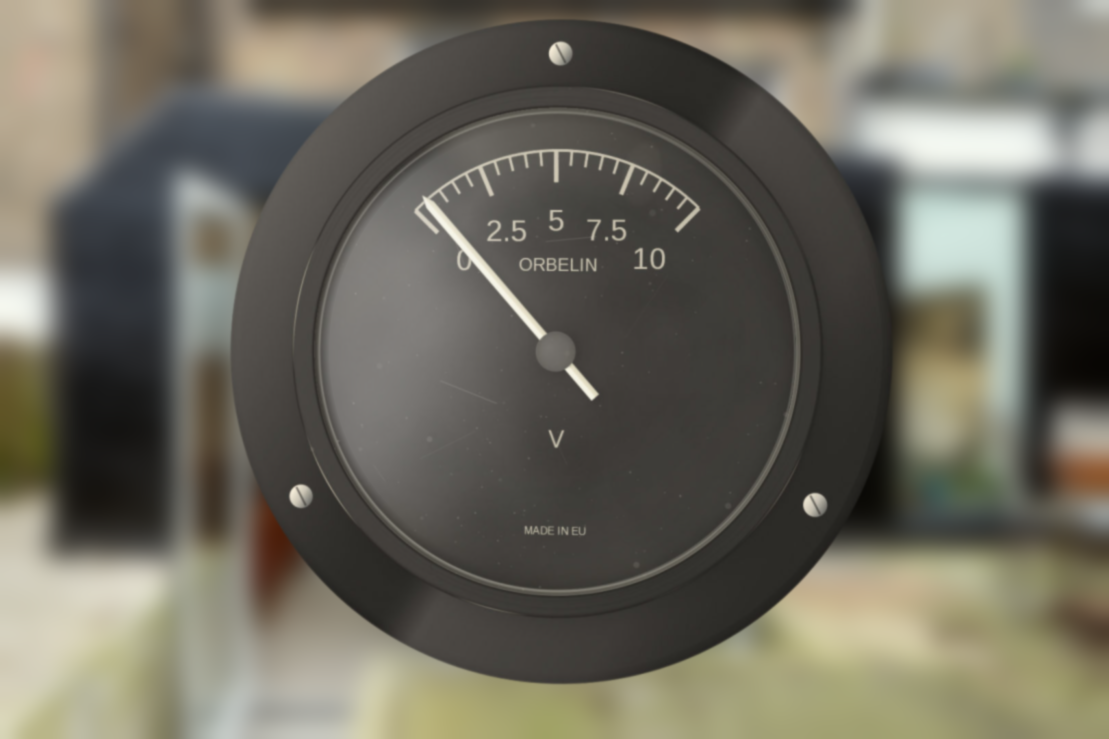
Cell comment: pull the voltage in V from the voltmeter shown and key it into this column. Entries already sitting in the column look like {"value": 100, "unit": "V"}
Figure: {"value": 0.5, "unit": "V"}
